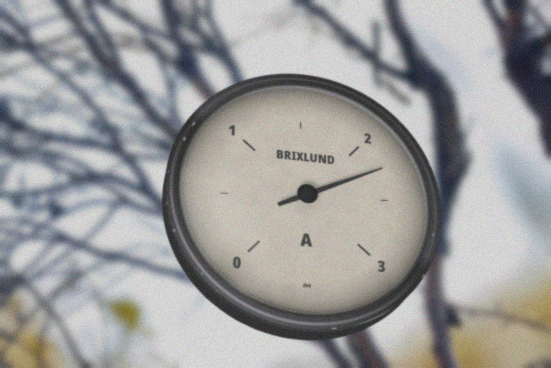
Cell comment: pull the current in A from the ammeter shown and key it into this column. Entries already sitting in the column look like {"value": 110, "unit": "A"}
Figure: {"value": 2.25, "unit": "A"}
